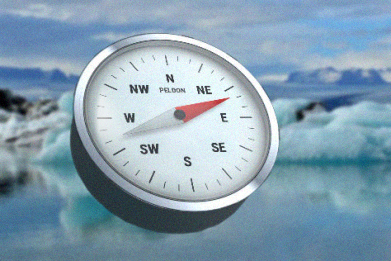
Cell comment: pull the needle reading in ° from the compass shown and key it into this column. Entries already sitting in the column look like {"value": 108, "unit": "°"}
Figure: {"value": 70, "unit": "°"}
